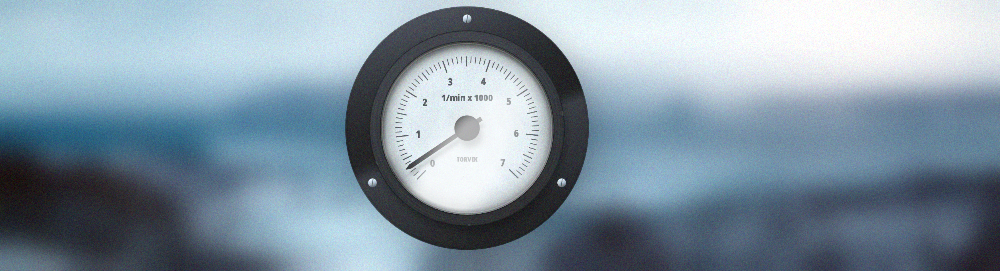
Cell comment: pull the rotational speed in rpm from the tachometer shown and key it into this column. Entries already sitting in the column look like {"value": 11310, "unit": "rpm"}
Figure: {"value": 300, "unit": "rpm"}
